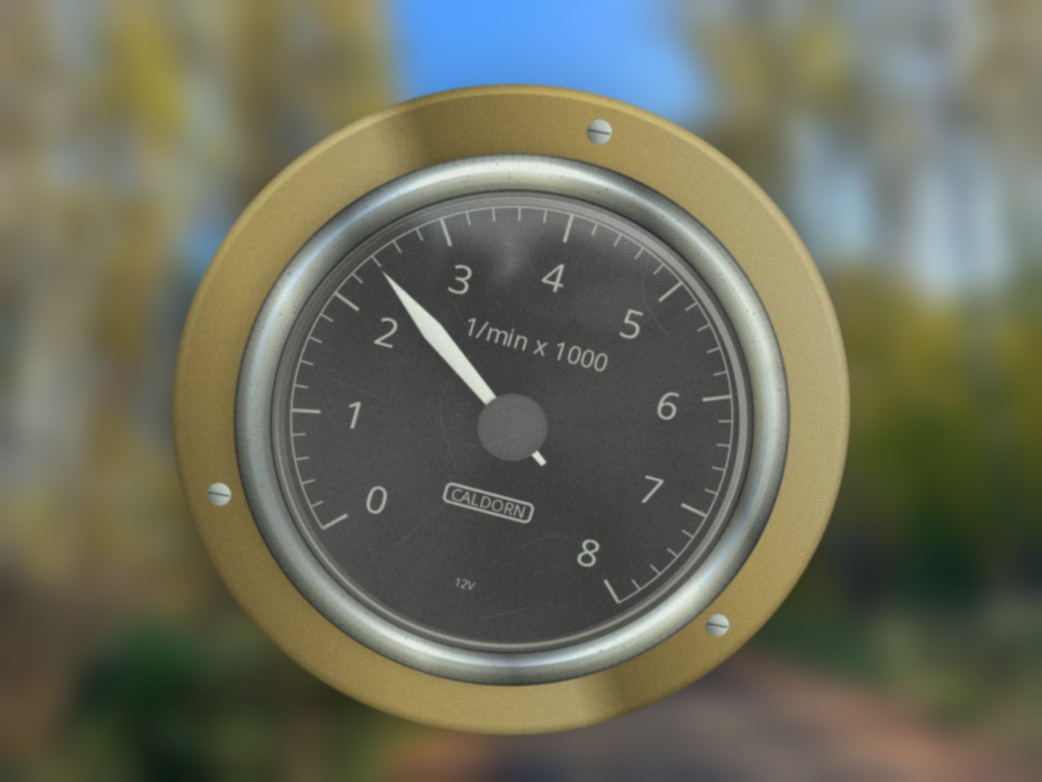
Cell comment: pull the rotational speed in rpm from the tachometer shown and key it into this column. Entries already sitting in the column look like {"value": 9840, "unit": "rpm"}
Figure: {"value": 2400, "unit": "rpm"}
